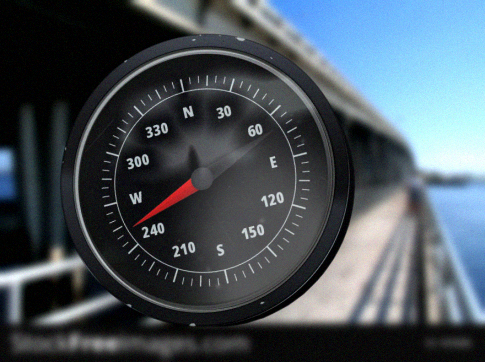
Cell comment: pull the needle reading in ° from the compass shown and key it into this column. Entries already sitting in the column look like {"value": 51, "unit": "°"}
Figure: {"value": 250, "unit": "°"}
